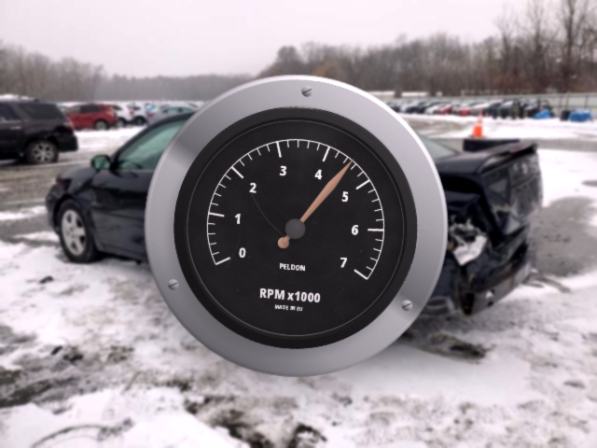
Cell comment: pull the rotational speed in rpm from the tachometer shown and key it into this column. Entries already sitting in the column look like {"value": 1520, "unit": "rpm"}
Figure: {"value": 4500, "unit": "rpm"}
